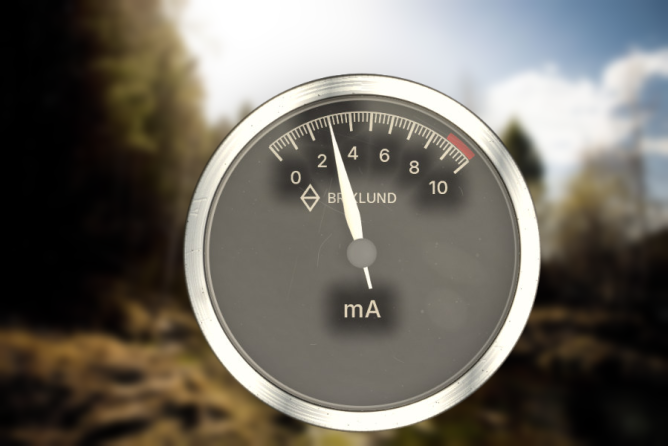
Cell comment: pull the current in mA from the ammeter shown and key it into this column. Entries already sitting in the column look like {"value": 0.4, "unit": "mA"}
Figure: {"value": 3, "unit": "mA"}
